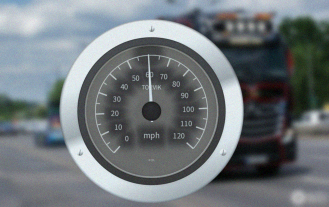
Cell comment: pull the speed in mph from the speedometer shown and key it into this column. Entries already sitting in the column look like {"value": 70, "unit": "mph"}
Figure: {"value": 60, "unit": "mph"}
